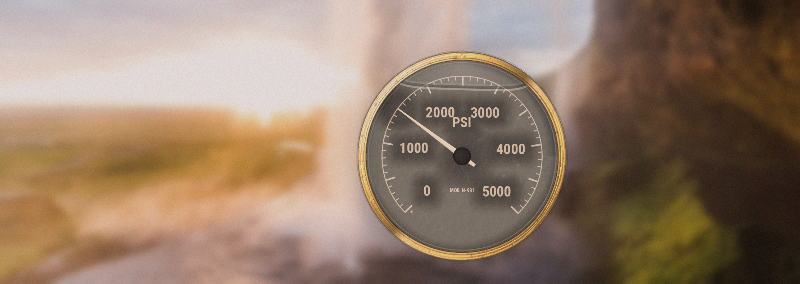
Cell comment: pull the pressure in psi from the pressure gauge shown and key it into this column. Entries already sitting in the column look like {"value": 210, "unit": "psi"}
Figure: {"value": 1500, "unit": "psi"}
